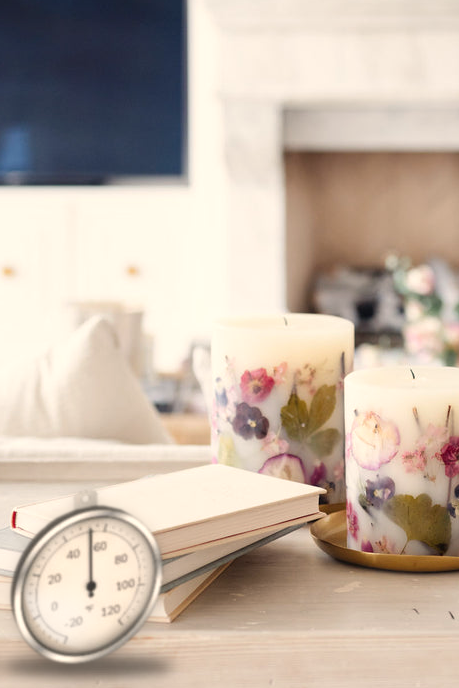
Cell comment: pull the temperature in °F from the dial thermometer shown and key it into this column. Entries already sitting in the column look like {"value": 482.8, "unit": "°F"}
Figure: {"value": 52, "unit": "°F"}
